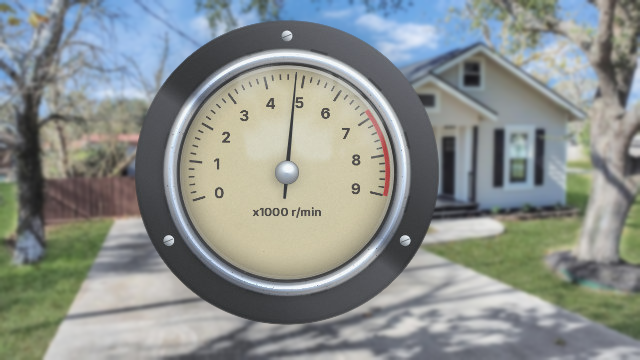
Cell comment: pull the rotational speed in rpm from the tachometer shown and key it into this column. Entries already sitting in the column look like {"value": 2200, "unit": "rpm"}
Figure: {"value": 4800, "unit": "rpm"}
